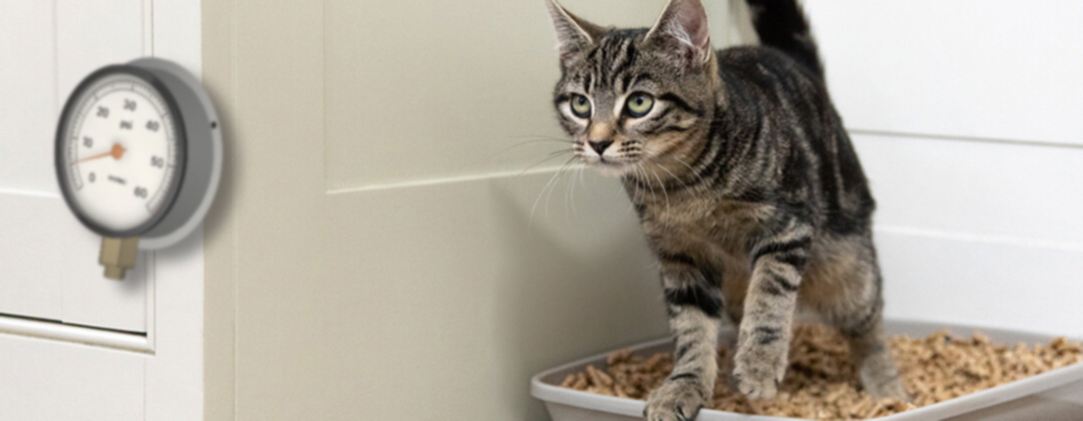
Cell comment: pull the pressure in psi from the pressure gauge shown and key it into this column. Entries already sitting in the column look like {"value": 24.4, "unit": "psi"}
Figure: {"value": 5, "unit": "psi"}
